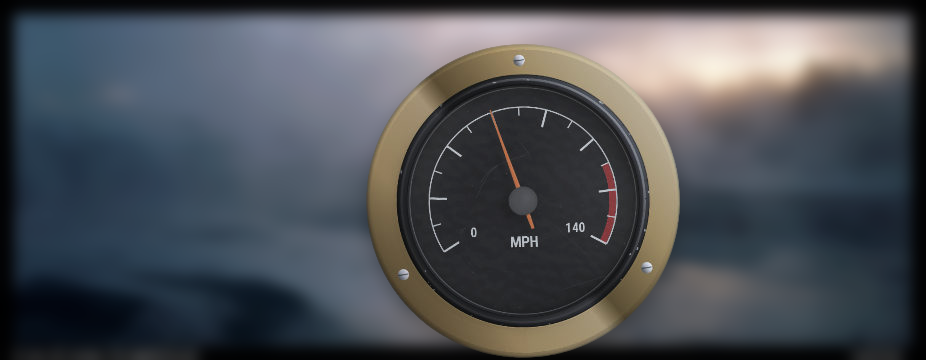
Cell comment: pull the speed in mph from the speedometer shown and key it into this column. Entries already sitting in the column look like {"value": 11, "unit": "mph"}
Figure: {"value": 60, "unit": "mph"}
